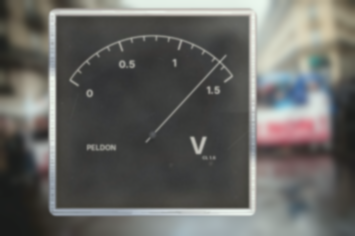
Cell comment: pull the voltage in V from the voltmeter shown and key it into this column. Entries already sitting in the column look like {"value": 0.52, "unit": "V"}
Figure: {"value": 1.35, "unit": "V"}
